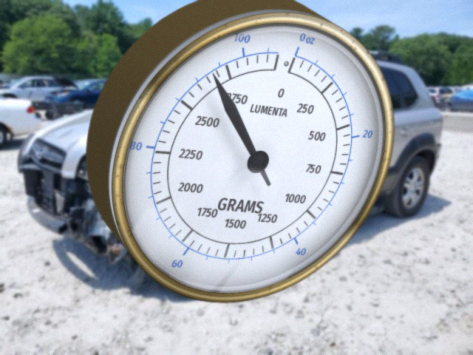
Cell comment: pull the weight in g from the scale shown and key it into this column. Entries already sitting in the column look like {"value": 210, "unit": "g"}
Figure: {"value": 2675, "unit": "g"}
